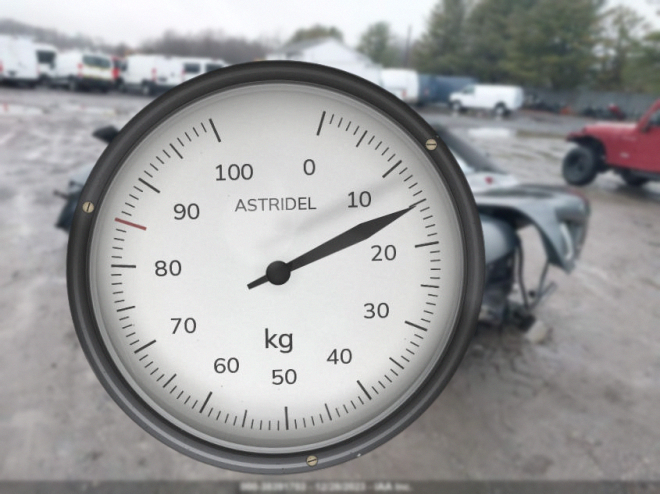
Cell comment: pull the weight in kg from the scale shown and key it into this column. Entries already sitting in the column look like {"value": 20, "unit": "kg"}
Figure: {"value": 15, "unit": "kg"}
